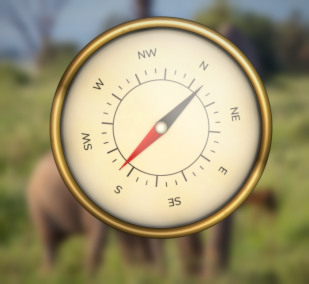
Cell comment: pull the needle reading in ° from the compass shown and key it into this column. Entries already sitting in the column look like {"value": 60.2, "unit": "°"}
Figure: {"value": 190, "unit": "°"}
